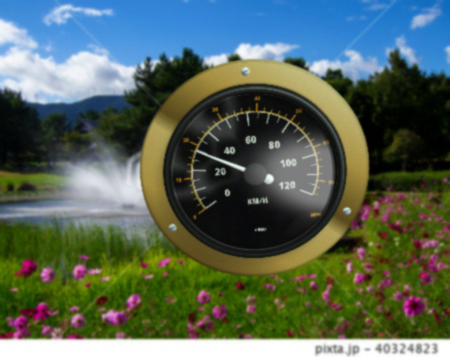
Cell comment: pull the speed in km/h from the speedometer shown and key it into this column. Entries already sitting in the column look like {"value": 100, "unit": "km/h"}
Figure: {"value": 30, "unit": "km/h"}
